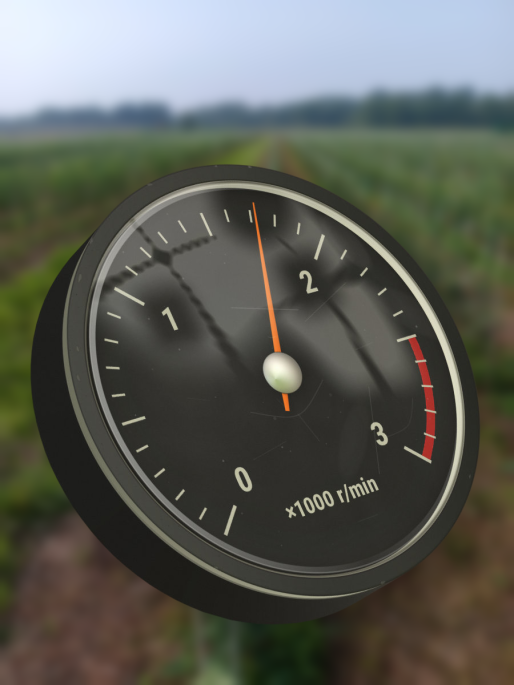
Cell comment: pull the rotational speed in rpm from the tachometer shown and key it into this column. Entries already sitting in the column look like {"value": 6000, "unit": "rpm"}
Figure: {"value": 1700, "unit": "rpm"}
